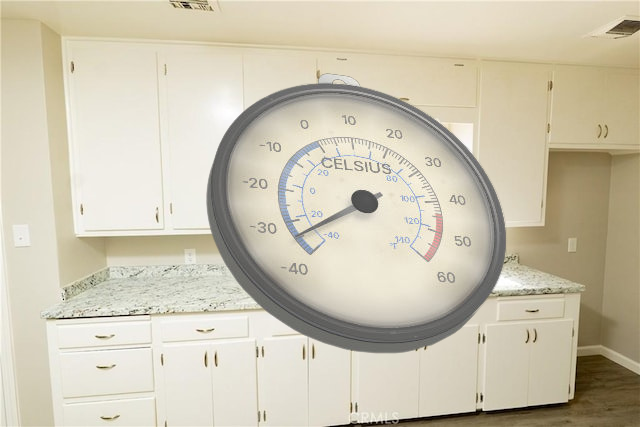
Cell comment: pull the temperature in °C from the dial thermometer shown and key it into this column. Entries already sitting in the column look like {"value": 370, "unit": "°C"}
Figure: {"value": -35, "unit": "°C"}
